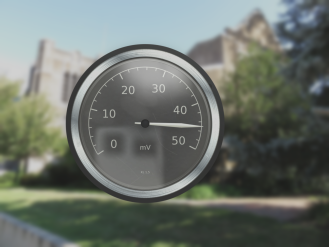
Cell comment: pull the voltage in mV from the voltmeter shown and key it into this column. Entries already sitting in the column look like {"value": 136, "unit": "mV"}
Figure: {"value": 45, "unit": "mV"}
